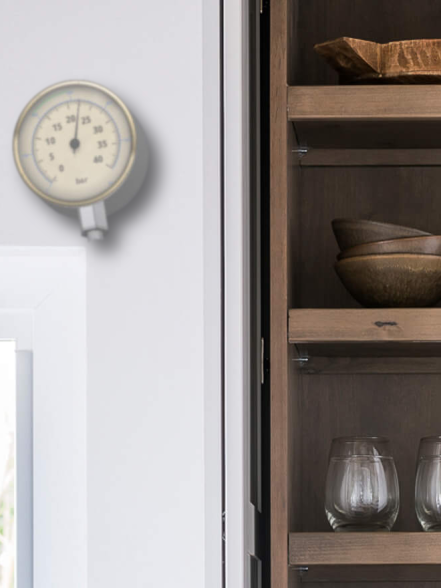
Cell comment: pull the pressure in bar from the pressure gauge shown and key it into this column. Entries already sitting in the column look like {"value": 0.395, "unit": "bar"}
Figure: {"value": 22.5, "unit": "bar"}
